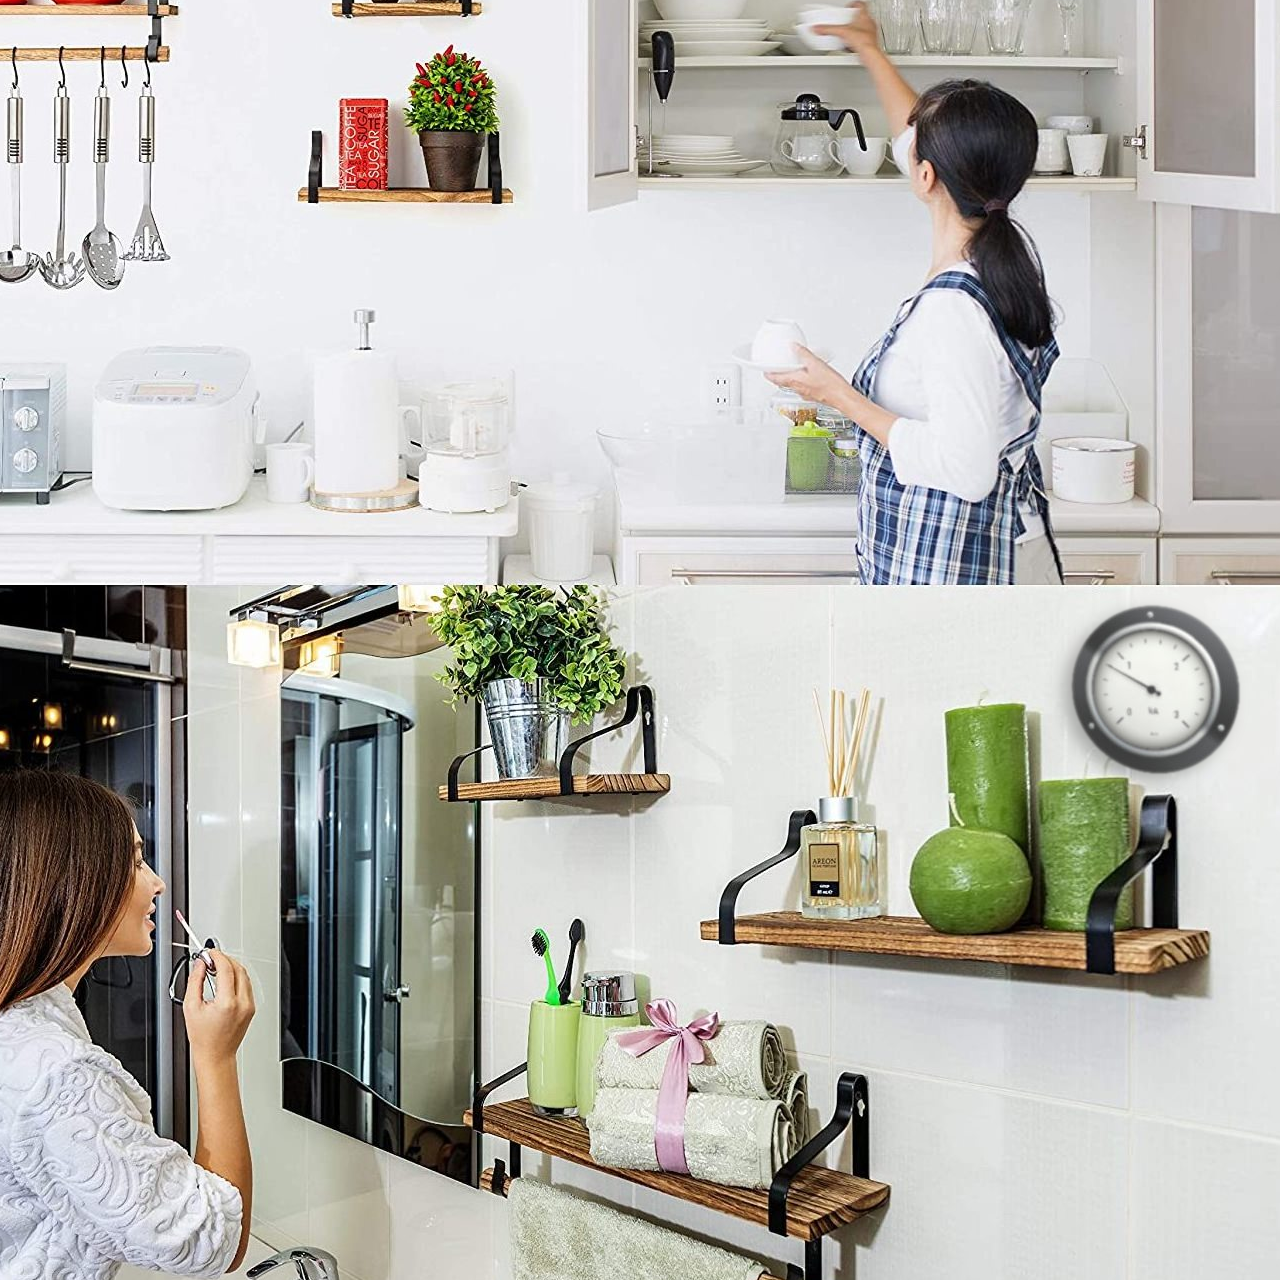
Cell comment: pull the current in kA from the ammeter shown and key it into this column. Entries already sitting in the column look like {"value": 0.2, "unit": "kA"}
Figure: {"value": 0.8, "unit": "kA"}
